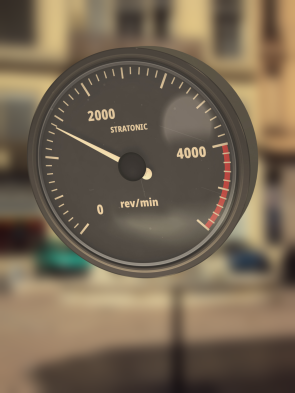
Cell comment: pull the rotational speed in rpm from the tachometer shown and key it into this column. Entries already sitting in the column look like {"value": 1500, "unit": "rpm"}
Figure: {"value": 1400, "unit": "rpm"}
